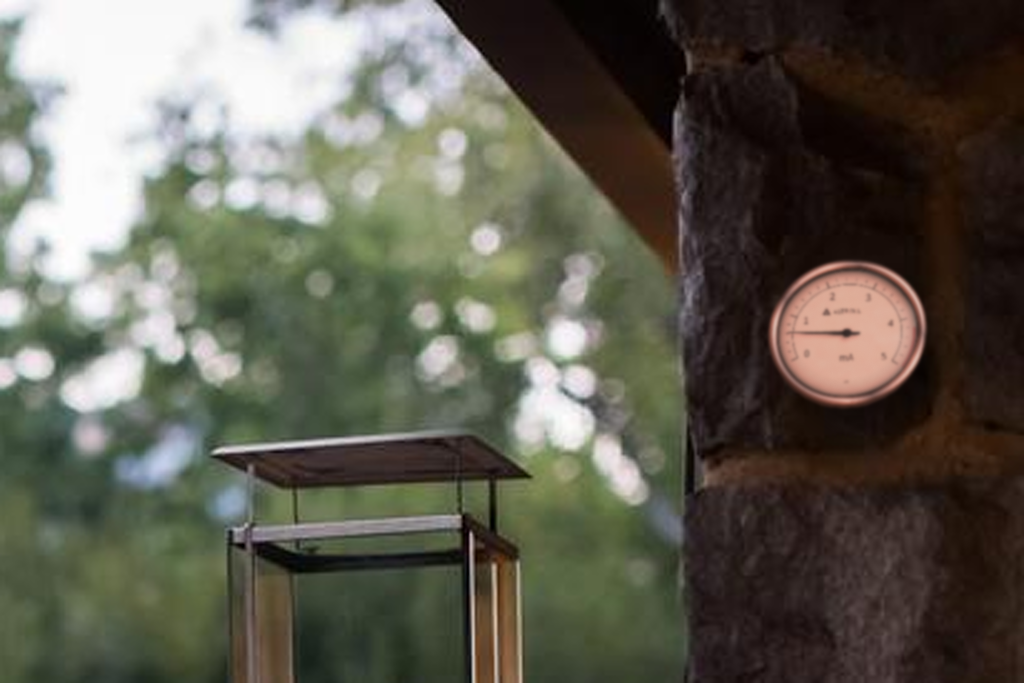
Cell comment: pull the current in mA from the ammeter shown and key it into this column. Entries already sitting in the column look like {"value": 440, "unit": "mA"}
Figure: {"value": 0.6, "unit": "mA"}
